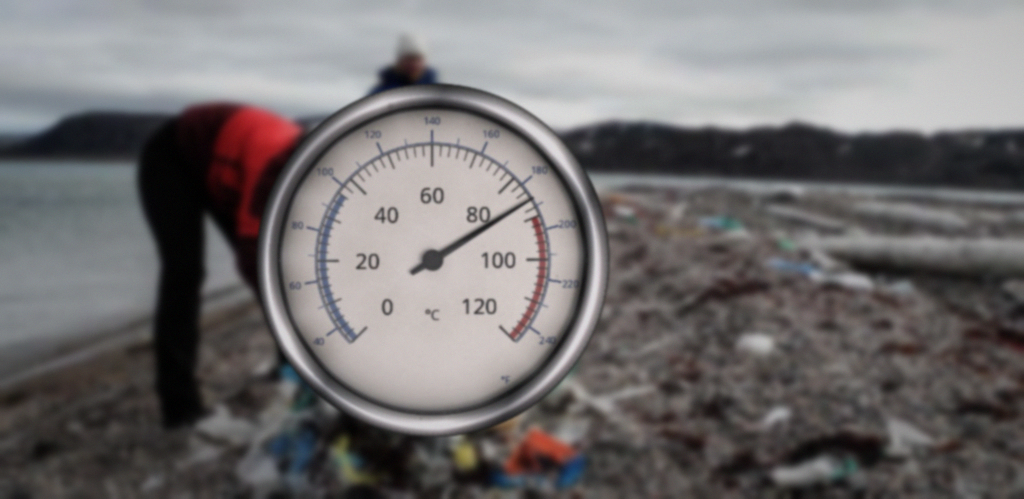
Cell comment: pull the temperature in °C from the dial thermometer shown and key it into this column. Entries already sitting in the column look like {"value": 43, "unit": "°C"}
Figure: {"value": 86, "unit": "°C"}
